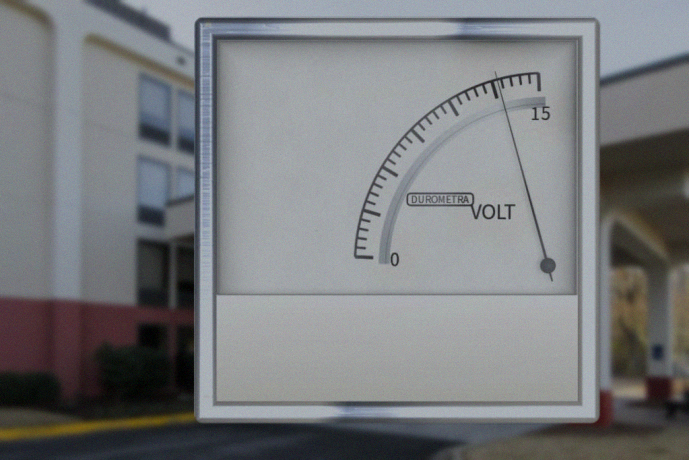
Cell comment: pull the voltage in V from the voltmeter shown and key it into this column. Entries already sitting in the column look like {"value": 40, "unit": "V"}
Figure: {"value": 12.75, "unit": "V"}
